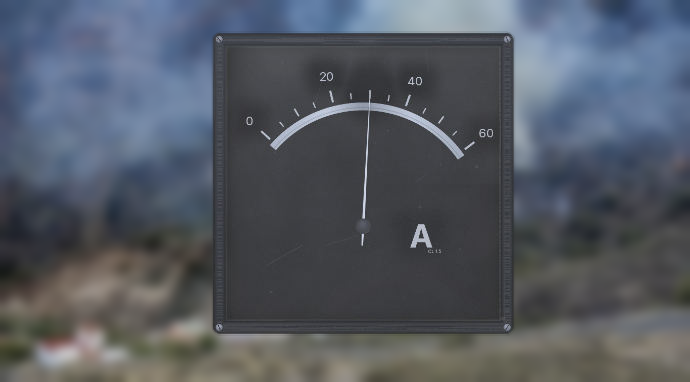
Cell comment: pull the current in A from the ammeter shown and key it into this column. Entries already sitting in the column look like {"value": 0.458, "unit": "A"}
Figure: {"value": 30, "unit": "A"}
